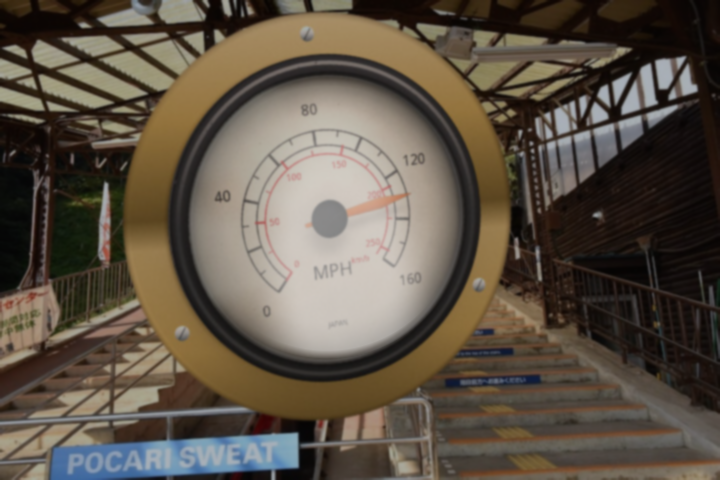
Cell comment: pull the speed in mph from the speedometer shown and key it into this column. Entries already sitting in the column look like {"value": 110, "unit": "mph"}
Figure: {"value": 130, "unit": "mph"}
